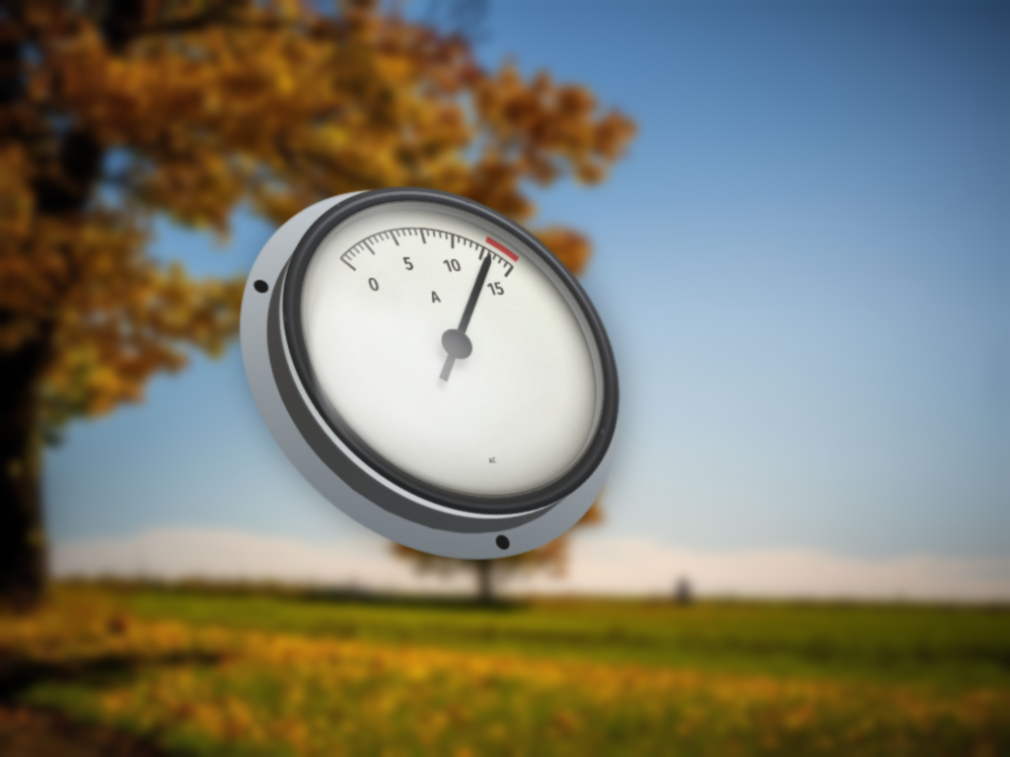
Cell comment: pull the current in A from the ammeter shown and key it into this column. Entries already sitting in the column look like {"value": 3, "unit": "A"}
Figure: {"value": 13, "unit": "A"}
